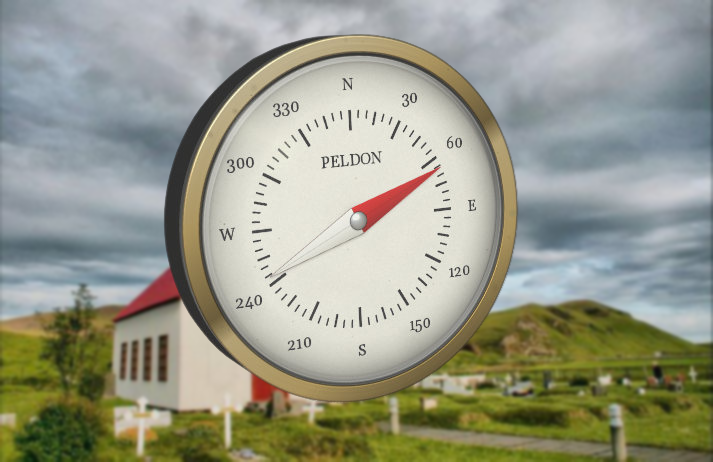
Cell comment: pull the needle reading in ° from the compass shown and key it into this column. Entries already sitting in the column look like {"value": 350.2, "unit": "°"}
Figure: {"value": 65, "unit": "°"}
